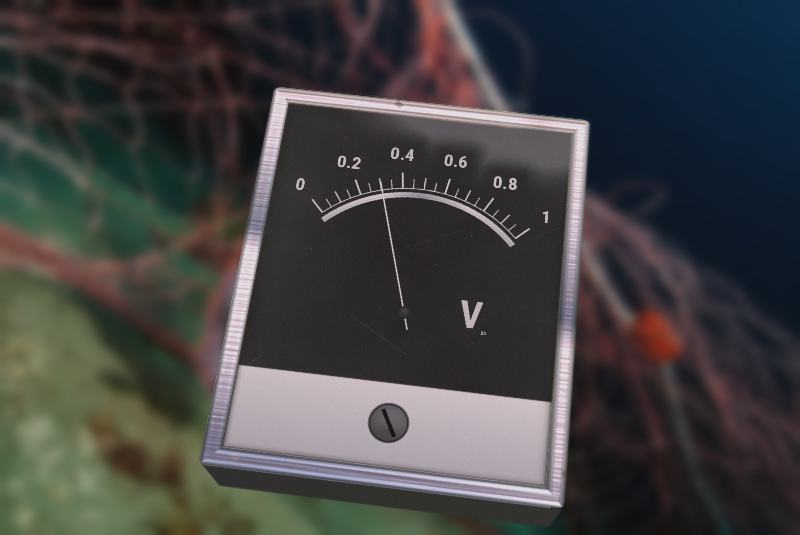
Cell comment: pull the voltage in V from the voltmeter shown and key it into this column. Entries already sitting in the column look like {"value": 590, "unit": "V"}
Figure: {"value": 0.3, "unit": "V"}
